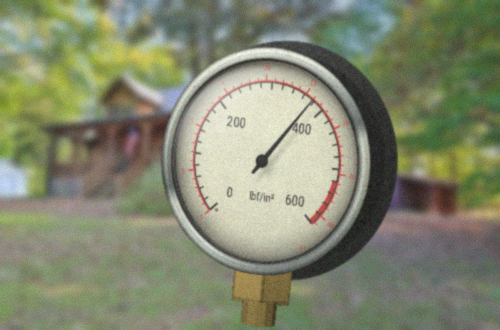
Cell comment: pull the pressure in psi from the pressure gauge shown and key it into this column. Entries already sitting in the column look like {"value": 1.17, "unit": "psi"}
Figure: {"value": 380, "unit": "psi"}
